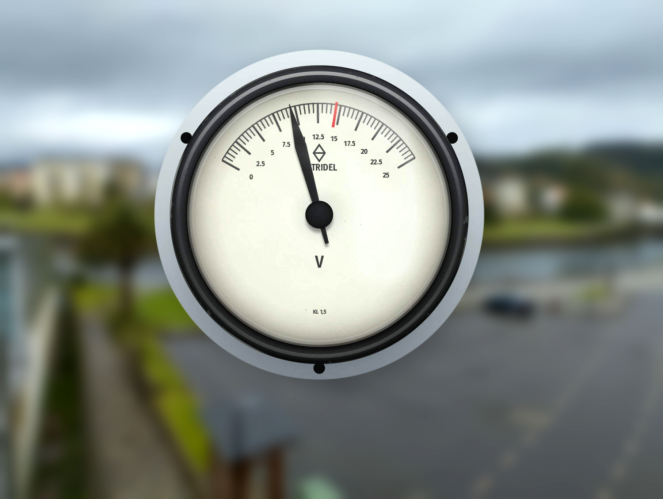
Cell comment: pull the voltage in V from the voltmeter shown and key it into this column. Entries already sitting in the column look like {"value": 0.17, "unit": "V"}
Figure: {"value": 9.5, "unit": "V"}
